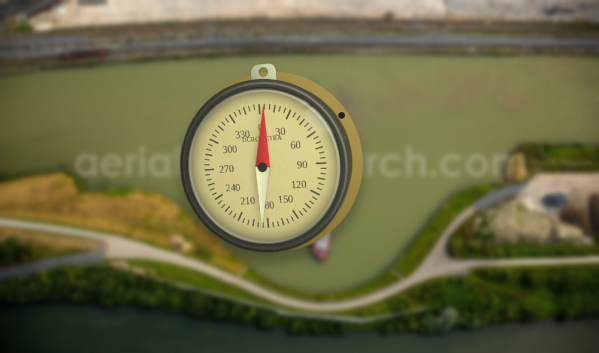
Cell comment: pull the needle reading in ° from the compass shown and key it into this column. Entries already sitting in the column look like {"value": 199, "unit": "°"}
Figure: {"value": 5, "unit": "°"}
